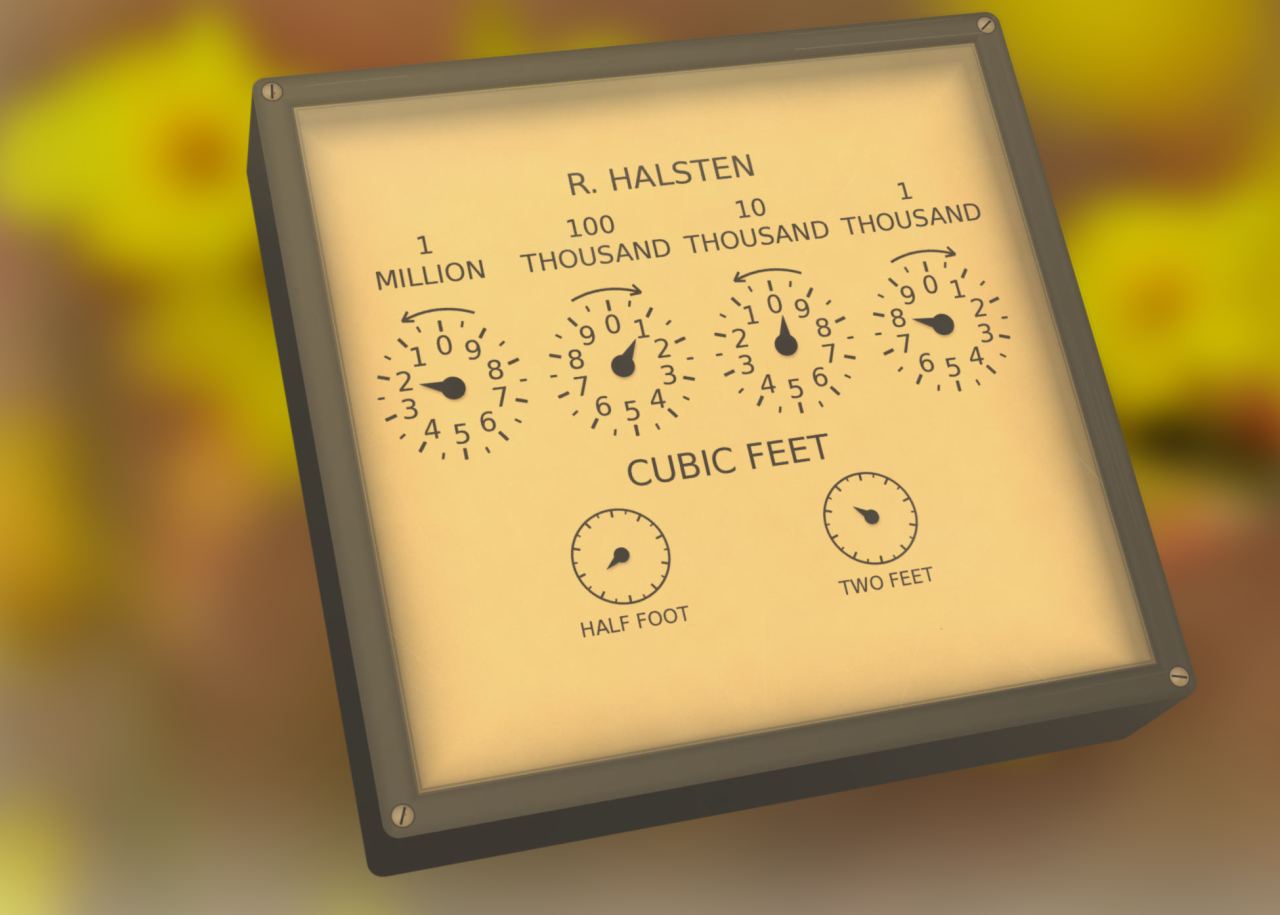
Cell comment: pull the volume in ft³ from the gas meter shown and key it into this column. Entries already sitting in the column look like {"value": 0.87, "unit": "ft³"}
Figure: {"value": 209800, "unit": "ft³"}
